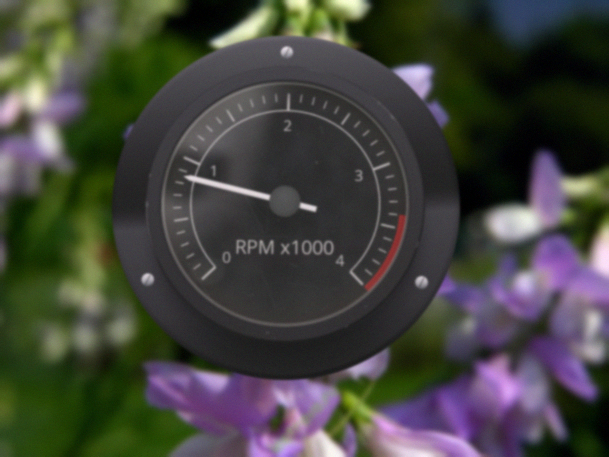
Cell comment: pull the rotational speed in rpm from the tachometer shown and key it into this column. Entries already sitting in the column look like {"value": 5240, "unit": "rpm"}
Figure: {"value": 850, "unit": "rpm"}
